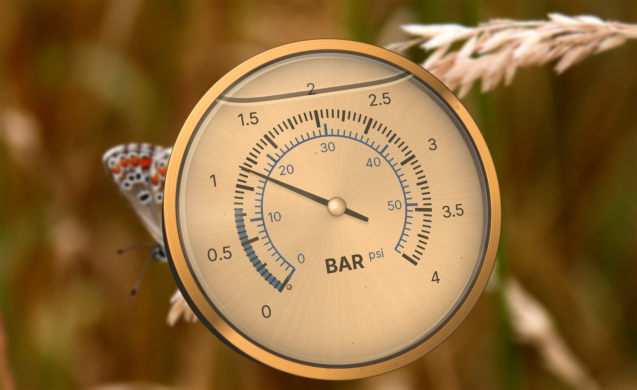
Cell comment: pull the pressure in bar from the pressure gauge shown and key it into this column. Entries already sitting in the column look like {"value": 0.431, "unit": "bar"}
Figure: {"value": 1.15, "unit": "bar"}
